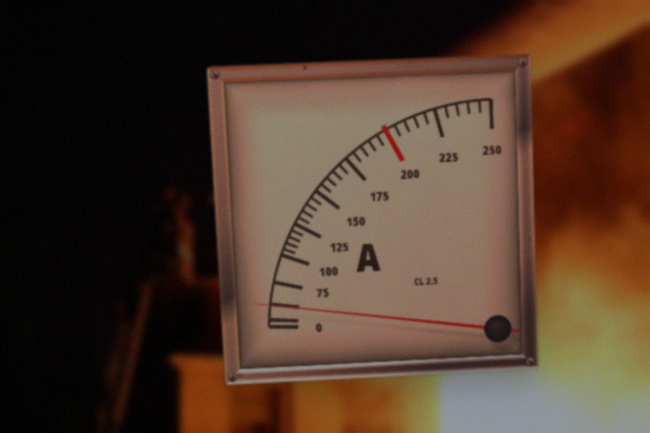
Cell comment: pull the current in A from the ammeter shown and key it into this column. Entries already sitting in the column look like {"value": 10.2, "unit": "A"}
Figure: {"value": 50, "unit": "A"}
